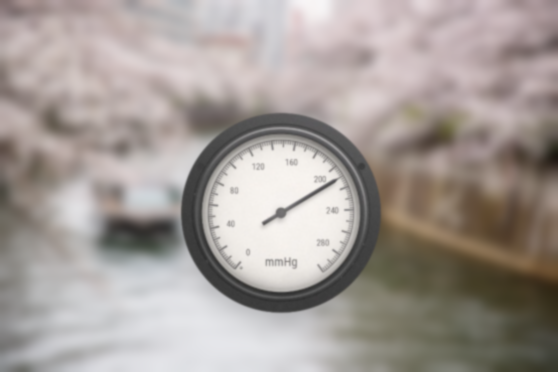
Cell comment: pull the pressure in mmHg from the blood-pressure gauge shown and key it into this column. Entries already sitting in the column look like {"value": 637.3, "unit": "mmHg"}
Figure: {"value": 210, "unit": "mmHg"}
